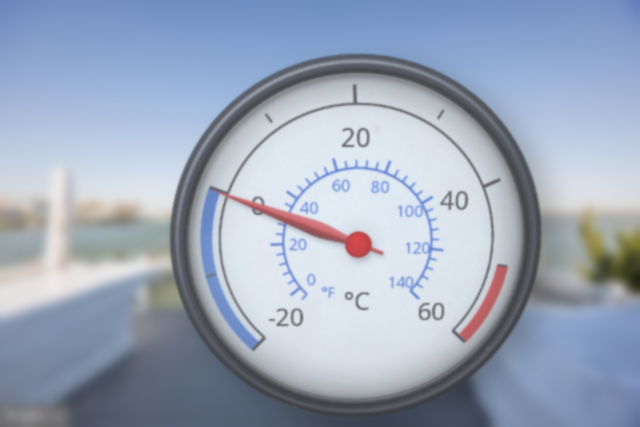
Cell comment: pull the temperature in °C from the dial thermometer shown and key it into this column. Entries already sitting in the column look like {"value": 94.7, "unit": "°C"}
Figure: {"value": 0, "unit": "°C"}
